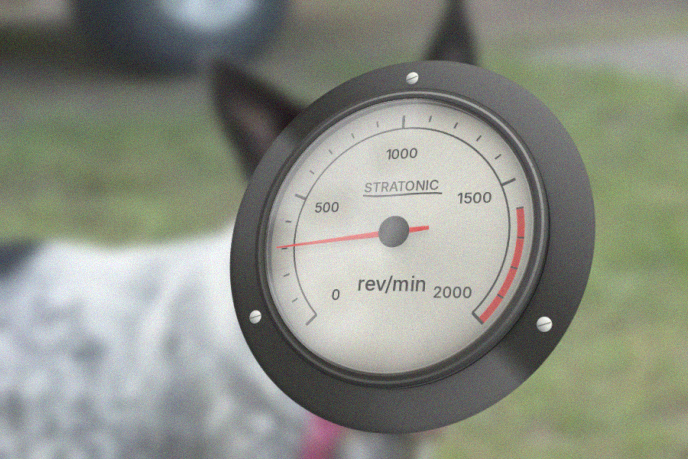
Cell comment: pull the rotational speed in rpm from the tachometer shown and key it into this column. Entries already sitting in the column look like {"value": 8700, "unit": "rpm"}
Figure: {"value": 300, "unit": "rpm"}
